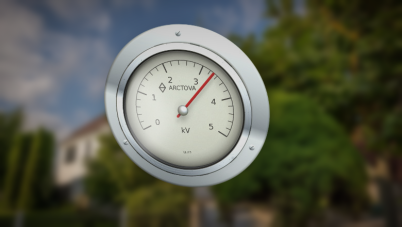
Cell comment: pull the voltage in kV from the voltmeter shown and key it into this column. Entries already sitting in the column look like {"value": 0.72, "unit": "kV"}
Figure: {"value": 3.3, "unit": "kV"}
